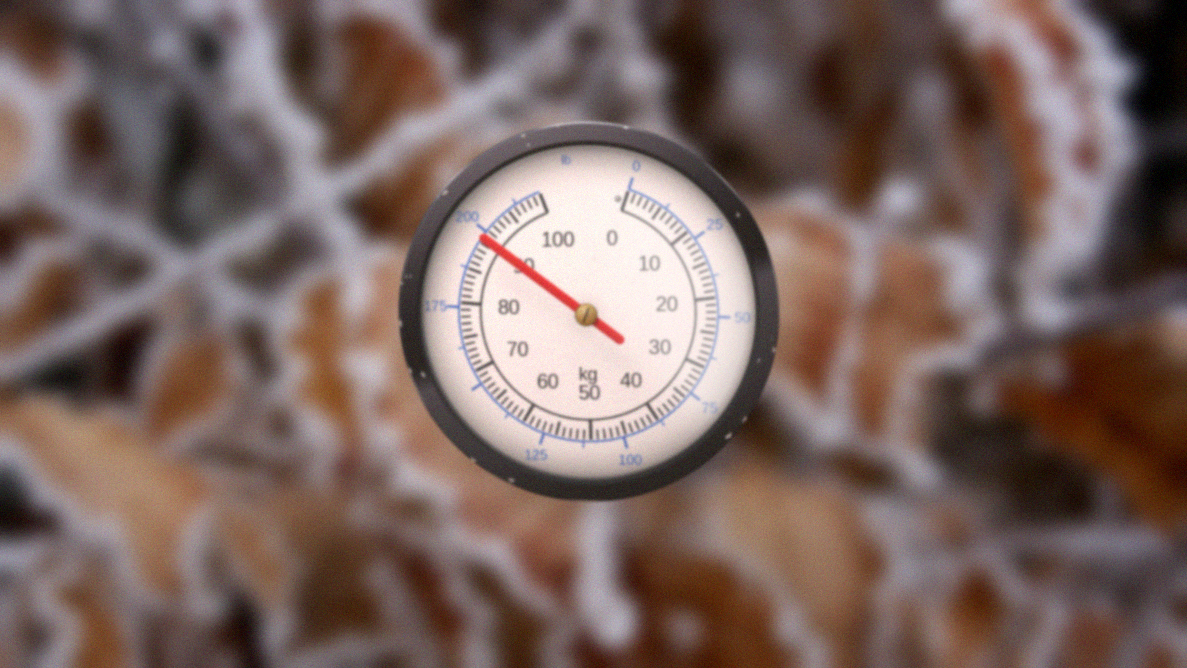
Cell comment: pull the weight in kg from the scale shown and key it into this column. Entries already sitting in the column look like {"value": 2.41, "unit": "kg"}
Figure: {"value": 90, "unit": "kg"}
